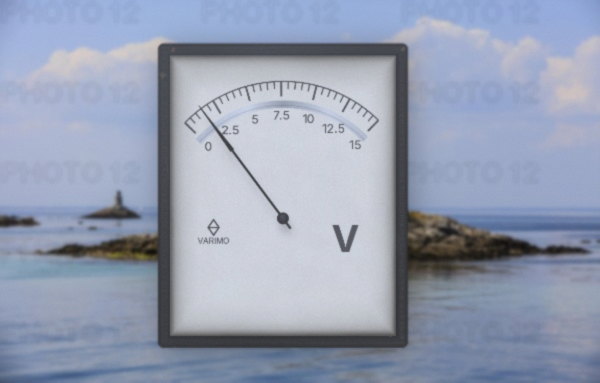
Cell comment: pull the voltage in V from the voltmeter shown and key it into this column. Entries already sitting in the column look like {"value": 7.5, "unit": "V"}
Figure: {"value": 1.5, "unit": "V"}
